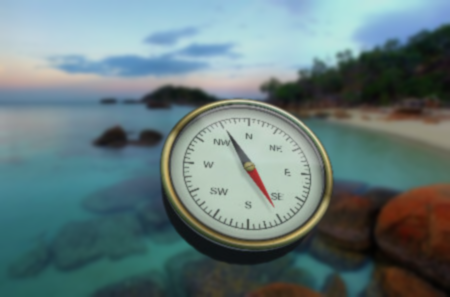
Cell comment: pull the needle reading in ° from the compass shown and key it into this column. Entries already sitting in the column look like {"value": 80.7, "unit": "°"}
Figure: {"value": 150, "unit": "°"}
